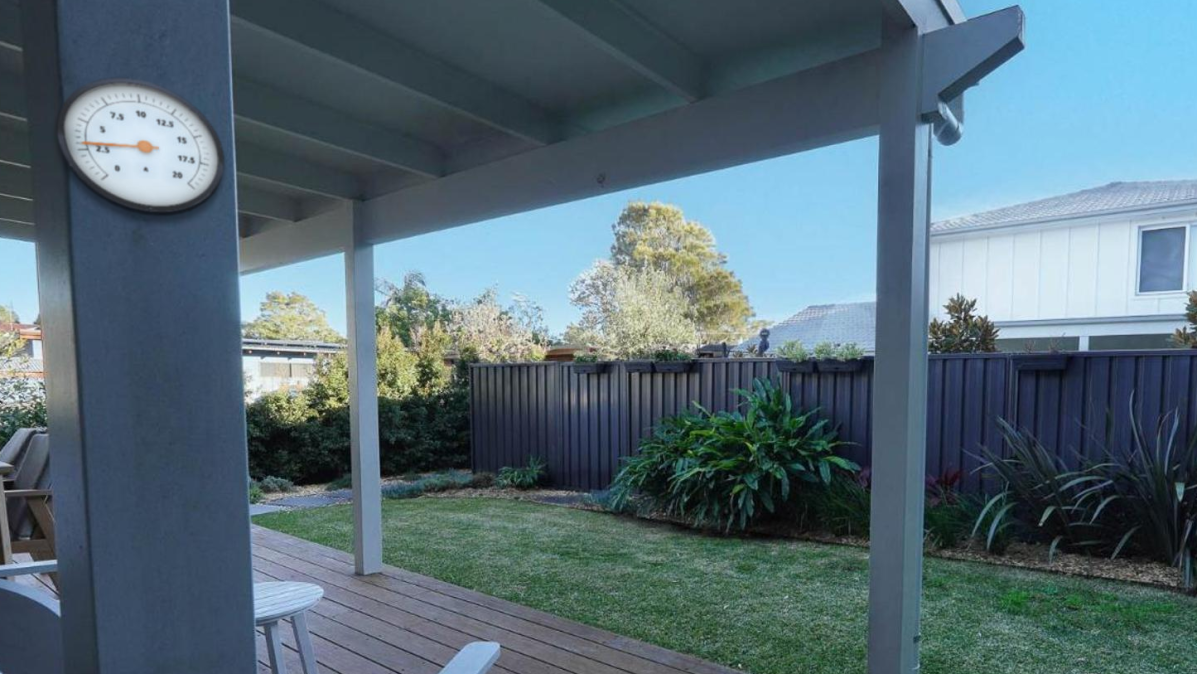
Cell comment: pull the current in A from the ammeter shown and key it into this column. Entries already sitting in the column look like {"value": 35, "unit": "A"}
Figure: {"value": 3, "unit": "A"}
